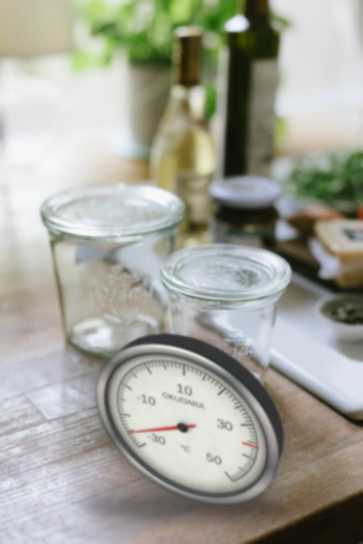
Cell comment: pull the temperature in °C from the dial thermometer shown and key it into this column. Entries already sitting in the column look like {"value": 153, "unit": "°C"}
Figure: {"value": -25, "unit": "°C"}
